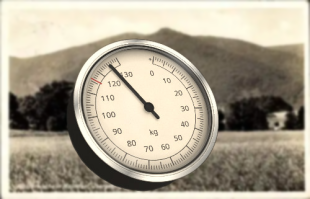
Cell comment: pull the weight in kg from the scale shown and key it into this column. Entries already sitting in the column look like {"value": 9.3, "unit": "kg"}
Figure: {"value": 125, "unit": "kg"}
